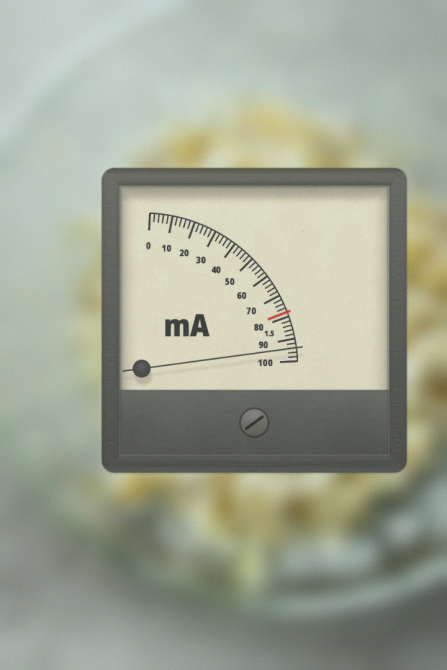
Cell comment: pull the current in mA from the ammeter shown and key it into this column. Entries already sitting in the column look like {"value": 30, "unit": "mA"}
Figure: {"value": 94, "unit": "mA"}
